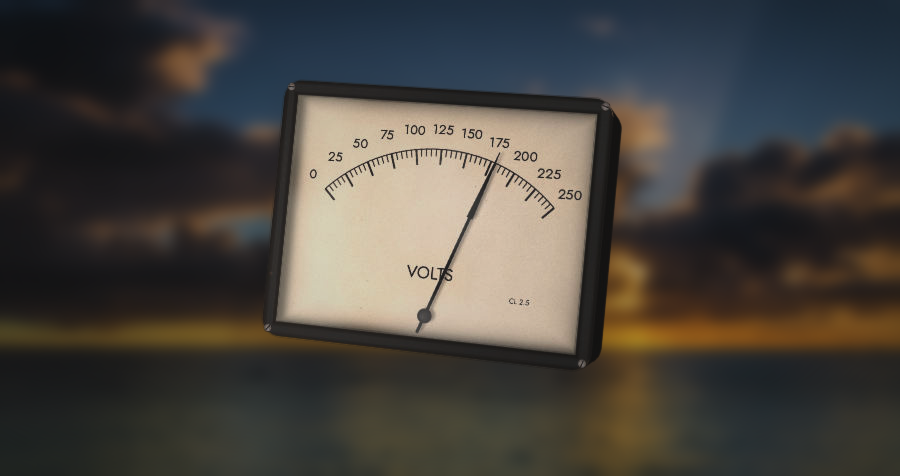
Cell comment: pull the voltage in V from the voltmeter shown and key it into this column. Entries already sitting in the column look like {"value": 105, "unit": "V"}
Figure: {"value": 180, "unit": "V"}
